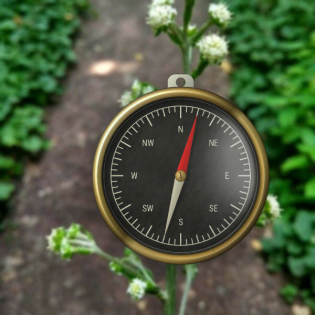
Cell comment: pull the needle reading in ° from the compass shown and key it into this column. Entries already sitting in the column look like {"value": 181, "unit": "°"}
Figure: {"value": 15, "unit": "°"}
